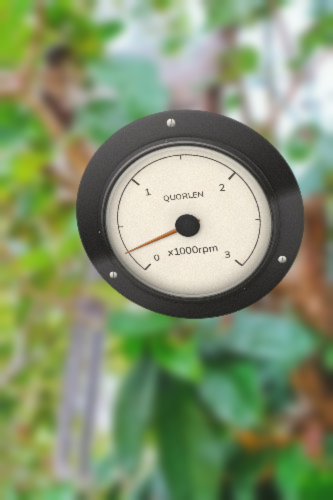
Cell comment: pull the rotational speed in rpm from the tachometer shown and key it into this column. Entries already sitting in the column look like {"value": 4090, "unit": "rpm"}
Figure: {"value": 250, "unit": "rpm"}
